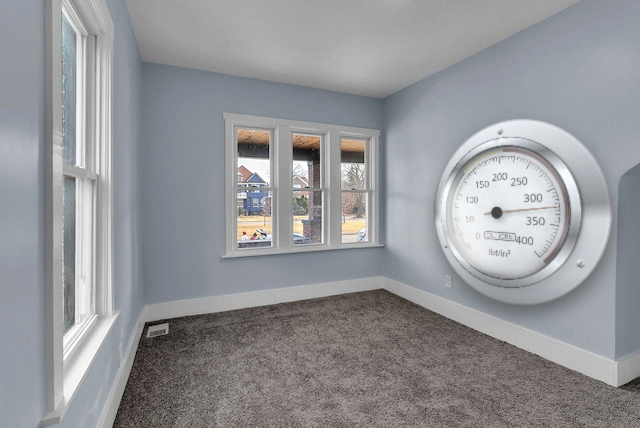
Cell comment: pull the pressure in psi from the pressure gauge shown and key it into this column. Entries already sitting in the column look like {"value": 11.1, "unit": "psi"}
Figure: {"value": 325, "unit": "psi"}
